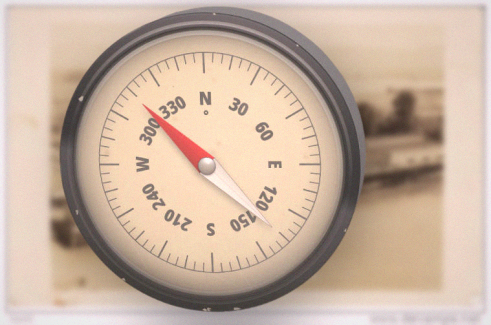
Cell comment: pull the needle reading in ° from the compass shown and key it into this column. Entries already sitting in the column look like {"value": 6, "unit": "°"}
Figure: {"value": 315, "unit": "°"}
